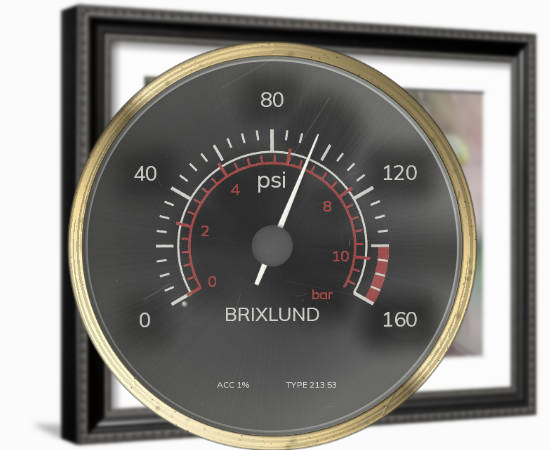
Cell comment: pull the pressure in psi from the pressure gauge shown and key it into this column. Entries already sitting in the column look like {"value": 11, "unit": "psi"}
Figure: {"value": 95, "unit": "psi"}
